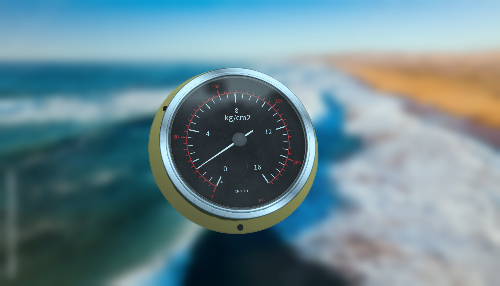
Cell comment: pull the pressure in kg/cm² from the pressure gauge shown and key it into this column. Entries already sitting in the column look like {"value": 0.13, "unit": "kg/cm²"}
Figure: {"value": 1.5, "unit": "kg/cm²"}
